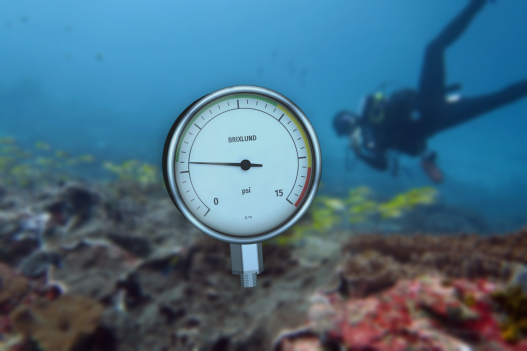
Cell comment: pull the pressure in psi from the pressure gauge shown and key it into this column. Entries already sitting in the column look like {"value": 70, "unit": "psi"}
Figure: {"value": 3, "unit": "psi"}
